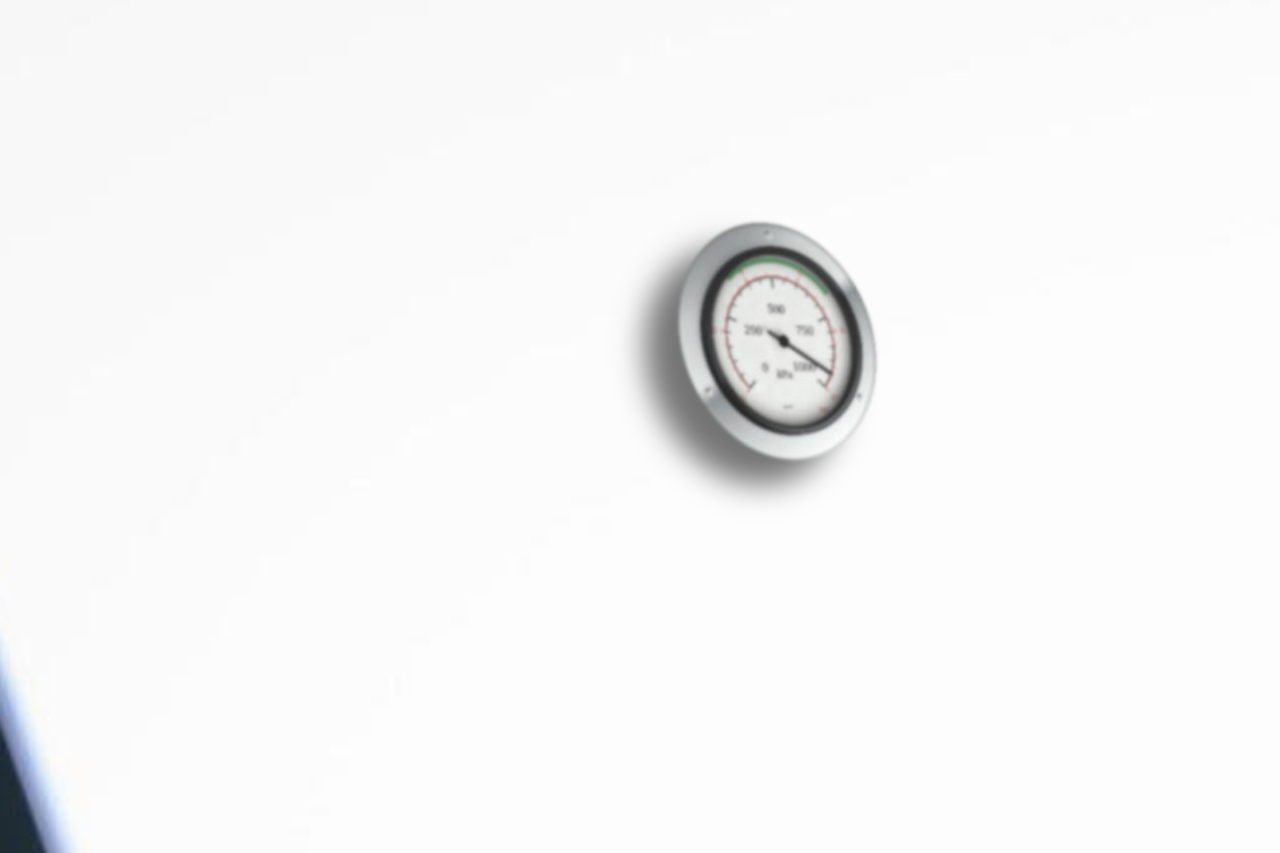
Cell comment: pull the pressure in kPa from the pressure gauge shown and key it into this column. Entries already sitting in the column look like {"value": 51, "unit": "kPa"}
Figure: {"value": 950, "unit": "kPa"}
